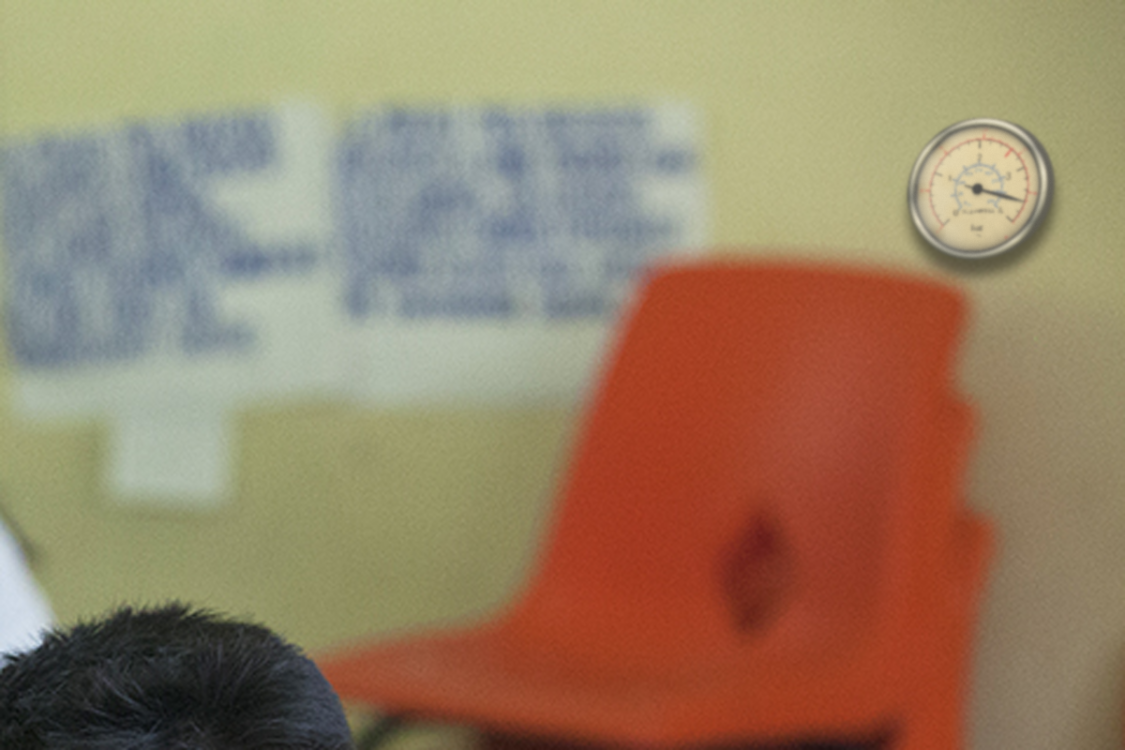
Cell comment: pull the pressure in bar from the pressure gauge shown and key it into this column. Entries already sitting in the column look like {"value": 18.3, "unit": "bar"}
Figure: {"value": 3.6, "unit": "bar"}
